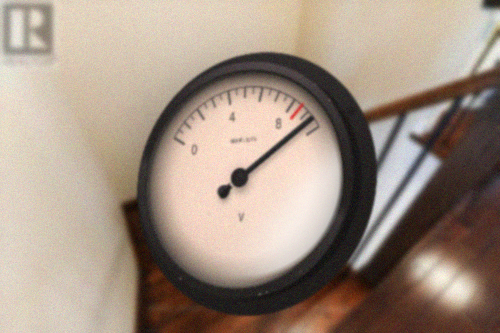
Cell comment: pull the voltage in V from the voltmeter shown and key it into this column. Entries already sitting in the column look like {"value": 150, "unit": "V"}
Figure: {"value": 9.5, "unit": "V"}
